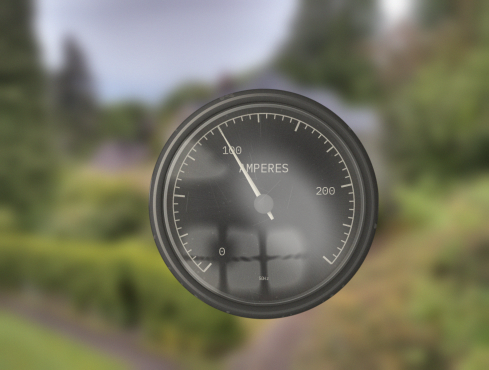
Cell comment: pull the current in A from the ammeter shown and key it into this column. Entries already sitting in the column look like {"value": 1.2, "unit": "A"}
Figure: {"value": 100, "unit": "A"}
